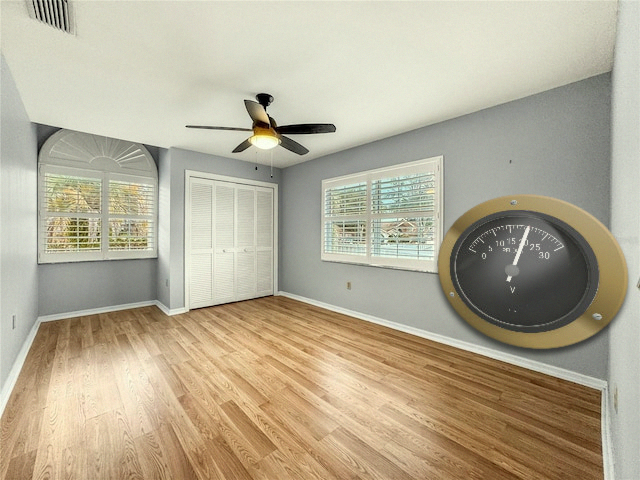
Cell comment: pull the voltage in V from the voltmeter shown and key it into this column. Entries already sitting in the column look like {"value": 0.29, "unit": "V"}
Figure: {"value": 20, "unit": "V"}
